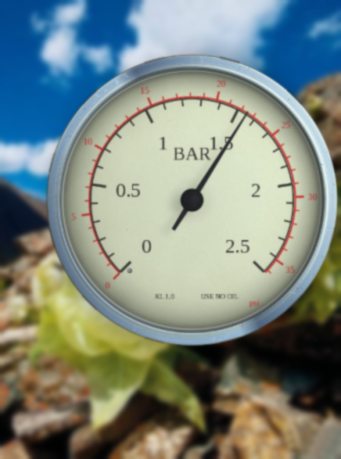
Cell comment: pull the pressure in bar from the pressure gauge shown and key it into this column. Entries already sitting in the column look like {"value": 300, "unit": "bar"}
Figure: {"value": 1.55, "unit": "bar"}
